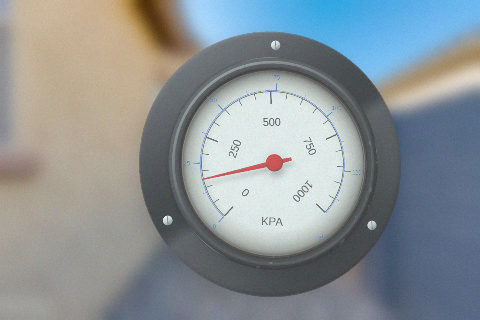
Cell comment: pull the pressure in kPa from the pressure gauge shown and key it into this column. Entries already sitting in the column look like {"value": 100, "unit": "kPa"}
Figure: {"value": 125, "unit": "kPa"}
